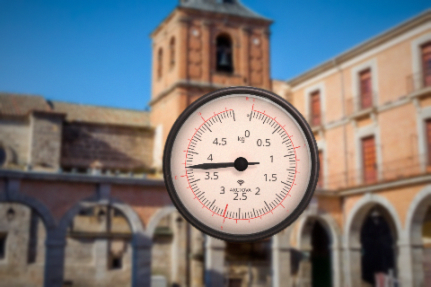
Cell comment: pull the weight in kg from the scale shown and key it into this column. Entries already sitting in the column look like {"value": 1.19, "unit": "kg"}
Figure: {"value": 3.75, "unit": "kg"}
